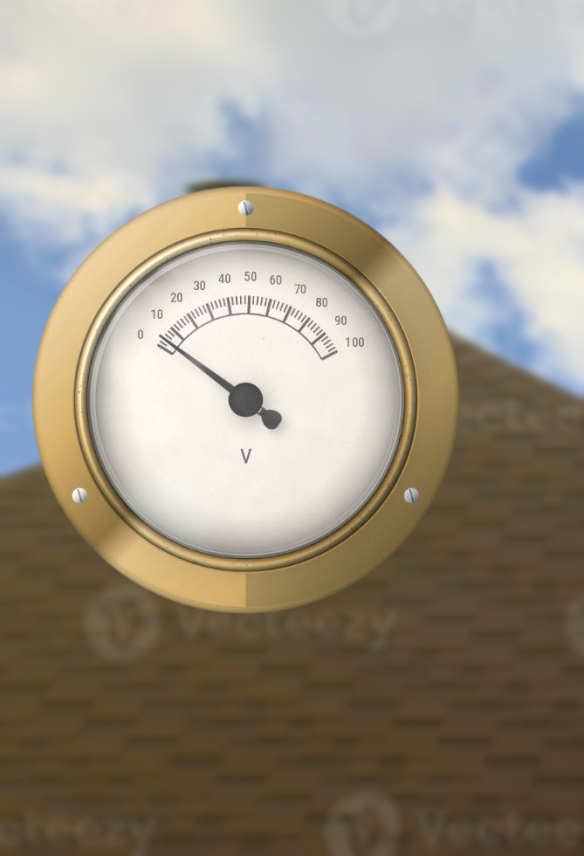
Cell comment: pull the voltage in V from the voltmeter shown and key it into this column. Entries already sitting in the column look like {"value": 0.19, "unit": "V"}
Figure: {"value": 4, "unit": "V"}
